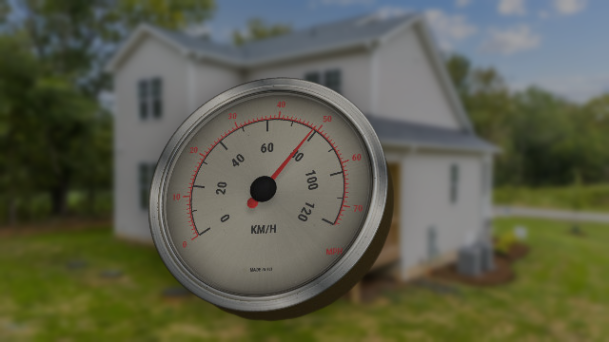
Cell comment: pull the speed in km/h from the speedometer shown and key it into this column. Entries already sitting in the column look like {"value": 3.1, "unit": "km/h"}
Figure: {"value": 80, "unit": "km/h"}
